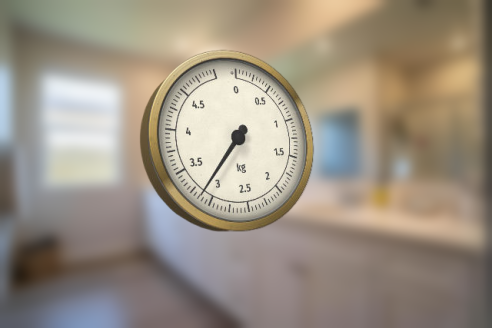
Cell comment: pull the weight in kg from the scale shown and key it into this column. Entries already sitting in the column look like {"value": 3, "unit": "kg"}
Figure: {"value": 3.15, "unit": "kg"}
